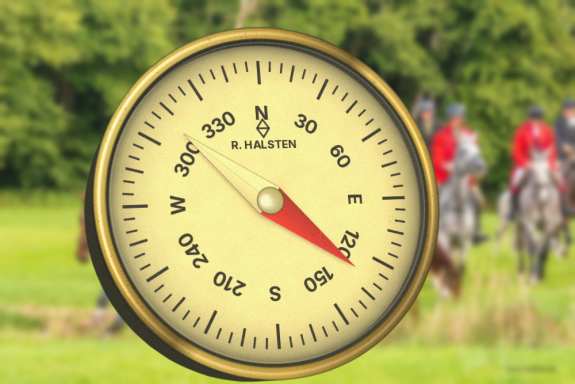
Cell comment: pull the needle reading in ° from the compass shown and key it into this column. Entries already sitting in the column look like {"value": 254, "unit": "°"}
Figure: {"value": 130, "unit": "°"}
